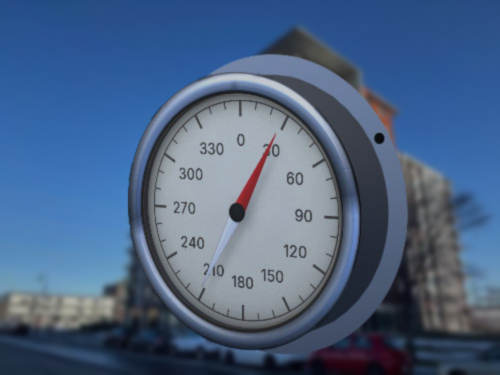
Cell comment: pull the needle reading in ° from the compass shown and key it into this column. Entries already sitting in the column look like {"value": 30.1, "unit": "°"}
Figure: {"value": 30, "unit": "°"}
